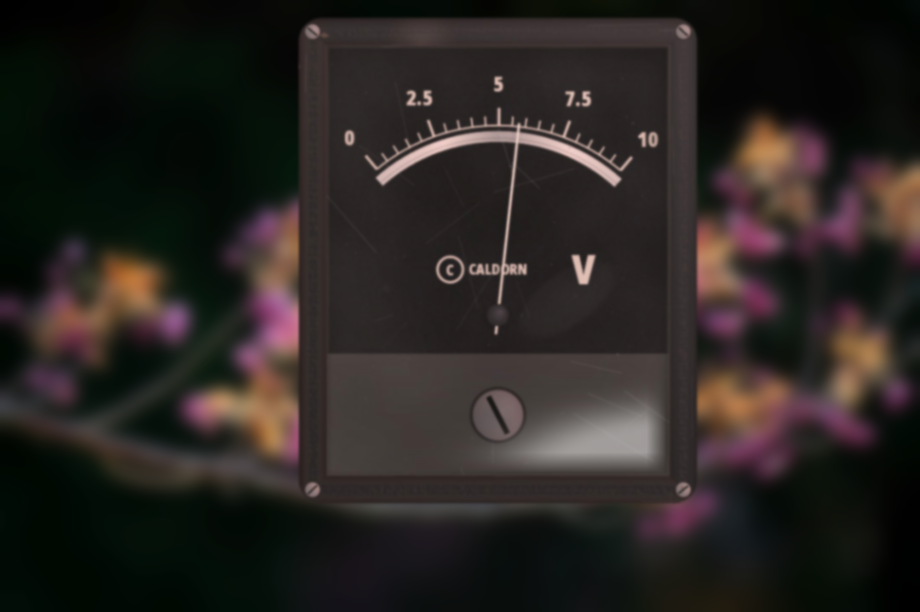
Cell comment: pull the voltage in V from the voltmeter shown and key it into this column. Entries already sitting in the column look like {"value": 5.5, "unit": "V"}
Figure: {"value": 5.75, "unit": "V"}
